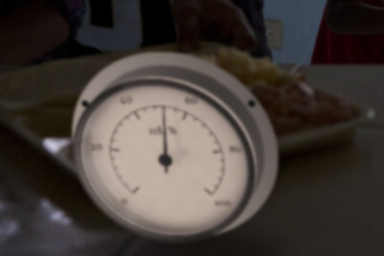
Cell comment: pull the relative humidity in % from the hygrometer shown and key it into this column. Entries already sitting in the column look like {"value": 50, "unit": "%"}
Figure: {"value": 52, "unit": "%"}
